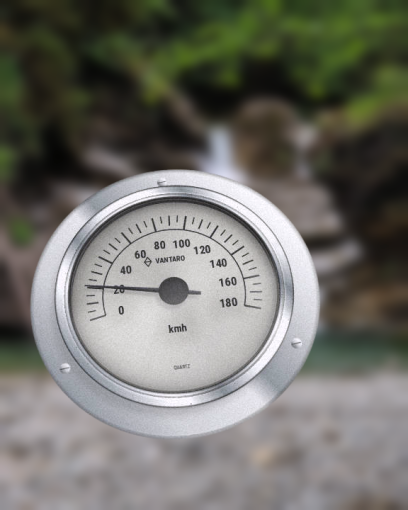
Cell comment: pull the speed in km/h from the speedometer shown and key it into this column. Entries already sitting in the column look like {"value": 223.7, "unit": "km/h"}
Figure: {"value": 20, "unit": "km/h"}
